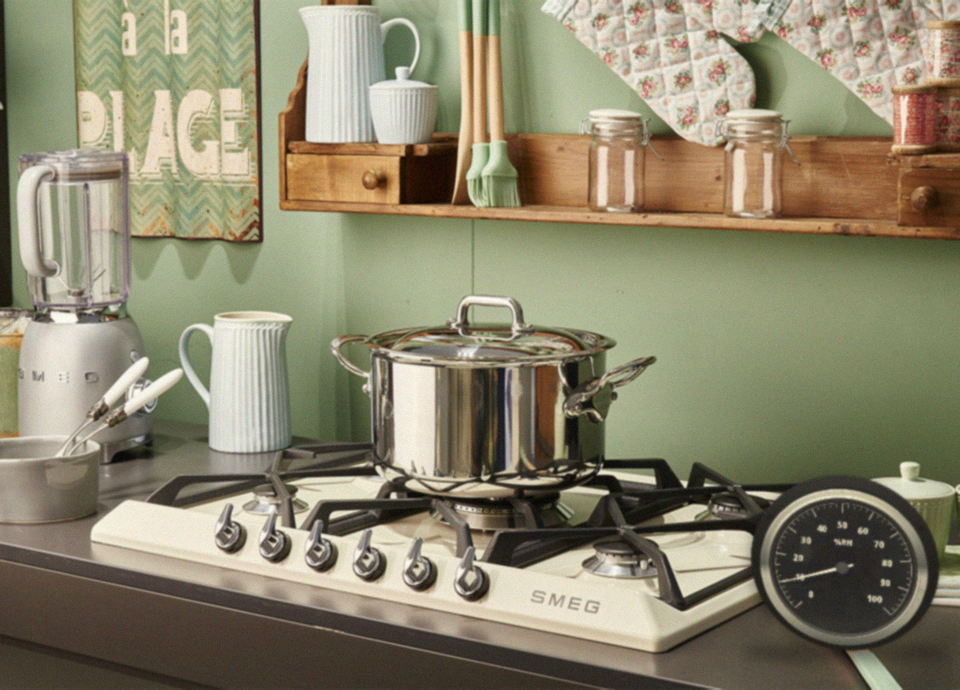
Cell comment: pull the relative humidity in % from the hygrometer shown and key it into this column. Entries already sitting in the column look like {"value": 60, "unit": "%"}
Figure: {"value": 10, "unit": "%"}
